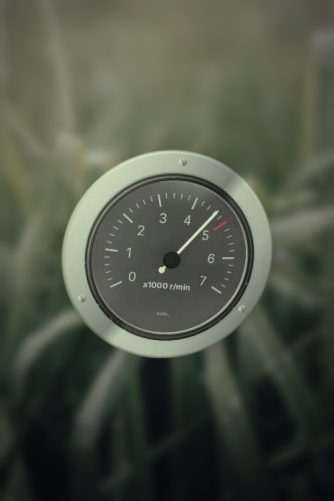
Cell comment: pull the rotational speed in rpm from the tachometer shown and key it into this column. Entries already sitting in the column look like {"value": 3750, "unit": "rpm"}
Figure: {"value": 4600, "unit": "rpm"}
